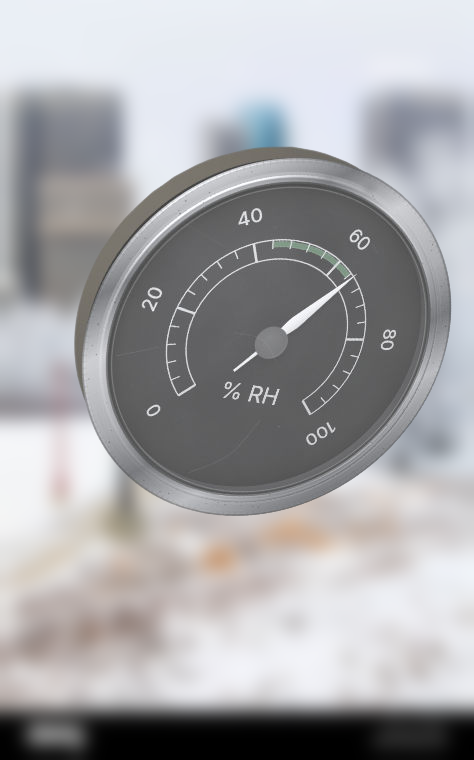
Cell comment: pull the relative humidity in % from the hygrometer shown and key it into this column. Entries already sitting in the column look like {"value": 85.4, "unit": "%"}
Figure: {"value": 64, "unit": "%"}
